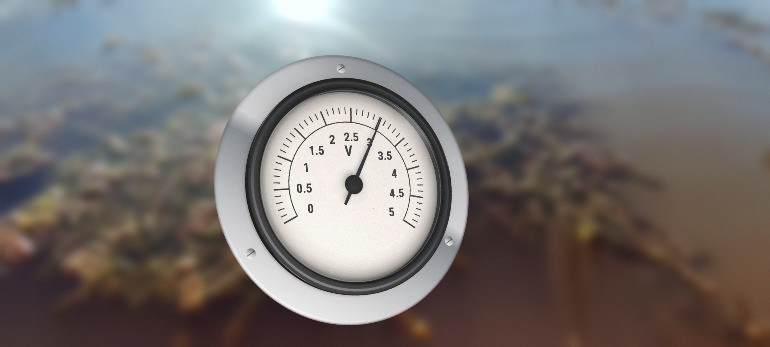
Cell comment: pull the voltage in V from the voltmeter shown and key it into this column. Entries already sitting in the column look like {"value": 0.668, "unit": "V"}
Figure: {"value": 3, "unit": "V"}
